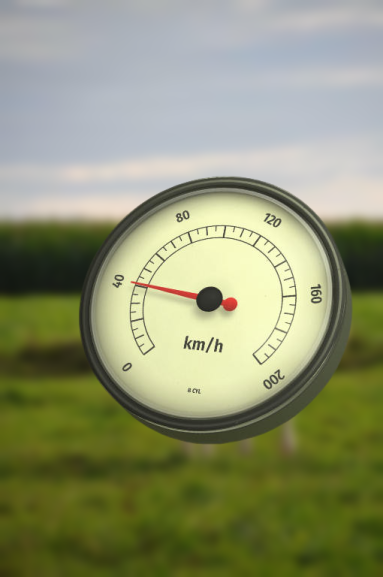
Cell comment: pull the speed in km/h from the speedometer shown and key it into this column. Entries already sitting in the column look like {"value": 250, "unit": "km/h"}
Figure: {"value": 40, "unit": "km/h"}
